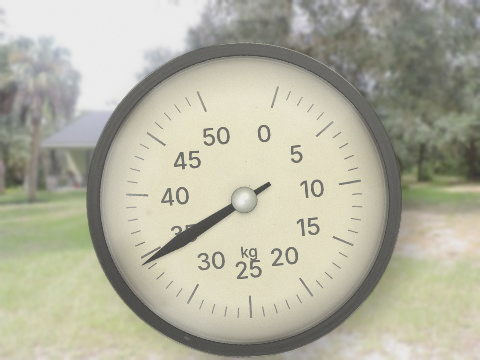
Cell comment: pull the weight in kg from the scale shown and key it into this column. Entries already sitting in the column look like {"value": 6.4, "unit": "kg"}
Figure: {"value": 34.5, "unit": "kg"}
